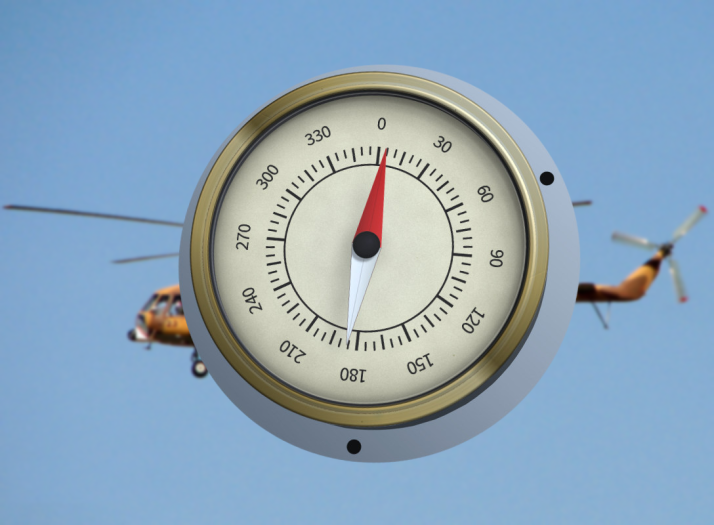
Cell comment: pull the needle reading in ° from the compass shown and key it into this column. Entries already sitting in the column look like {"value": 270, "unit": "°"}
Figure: {"value": 5, "unit": "°"}
